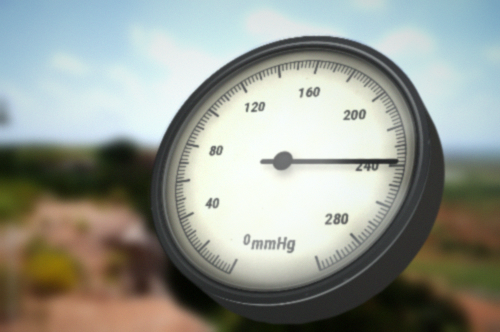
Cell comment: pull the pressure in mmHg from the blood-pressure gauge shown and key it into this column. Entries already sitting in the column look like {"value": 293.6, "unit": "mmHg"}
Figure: {"value": 240, "unit": "mmHg"}
